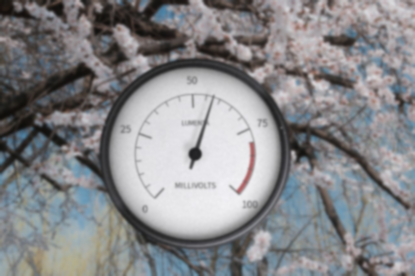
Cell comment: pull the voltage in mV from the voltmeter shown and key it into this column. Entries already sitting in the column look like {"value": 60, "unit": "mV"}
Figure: {"value": 57.5, "unit": "mV"}
